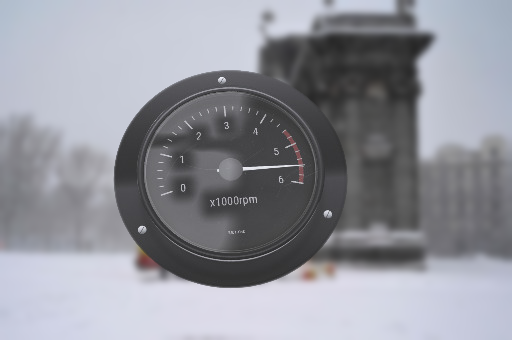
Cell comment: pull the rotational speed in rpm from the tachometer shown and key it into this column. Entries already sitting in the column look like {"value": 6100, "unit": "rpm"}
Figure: {"value": 5600, "unit": "rpm"}
